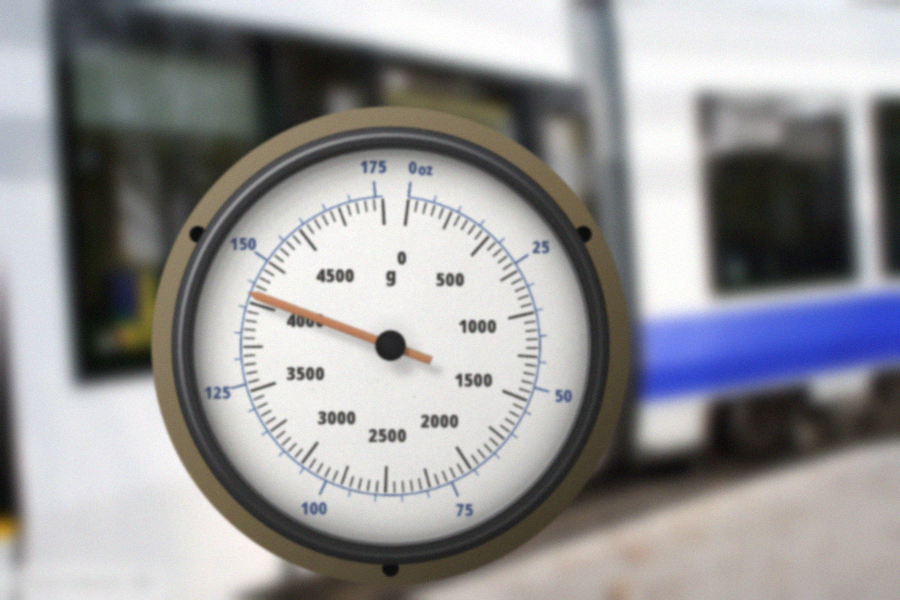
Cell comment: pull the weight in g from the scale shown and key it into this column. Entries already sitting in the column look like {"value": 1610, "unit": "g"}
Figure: {"value": 4050, "unit": "g"}
